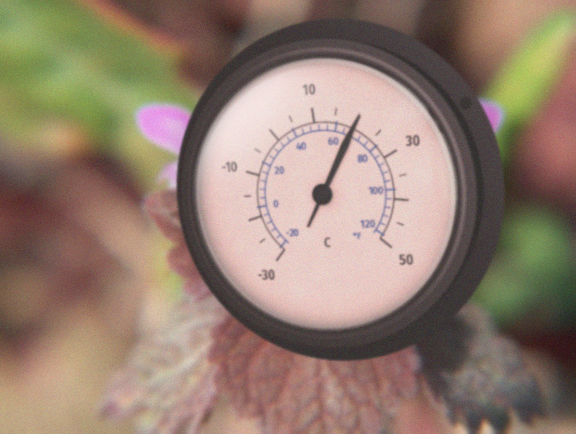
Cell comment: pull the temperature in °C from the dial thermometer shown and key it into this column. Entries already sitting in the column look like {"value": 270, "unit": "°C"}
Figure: {"value": 20, "unit": "°C"}
